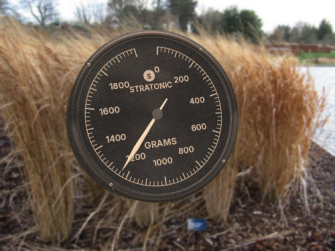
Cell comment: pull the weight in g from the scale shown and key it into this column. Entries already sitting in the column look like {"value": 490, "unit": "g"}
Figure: {"value": 1240, "unit": "g"}
